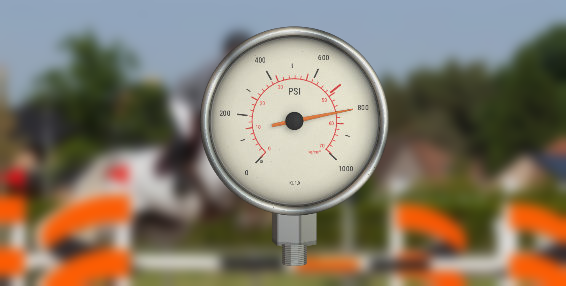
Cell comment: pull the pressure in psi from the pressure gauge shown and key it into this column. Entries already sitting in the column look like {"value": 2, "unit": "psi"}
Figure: {"value": 800, "unit": "psi"}
